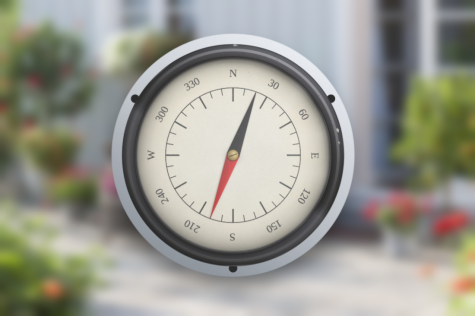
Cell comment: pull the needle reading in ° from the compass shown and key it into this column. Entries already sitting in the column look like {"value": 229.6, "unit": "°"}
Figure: {"value": 200, "unit": "°"}
